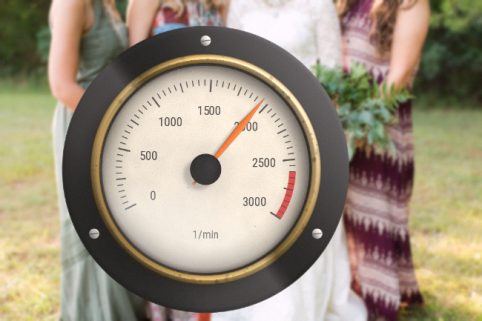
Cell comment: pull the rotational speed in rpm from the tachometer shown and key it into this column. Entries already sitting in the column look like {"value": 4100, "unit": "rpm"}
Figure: {"value": 1950, "unit": "rpm"}
